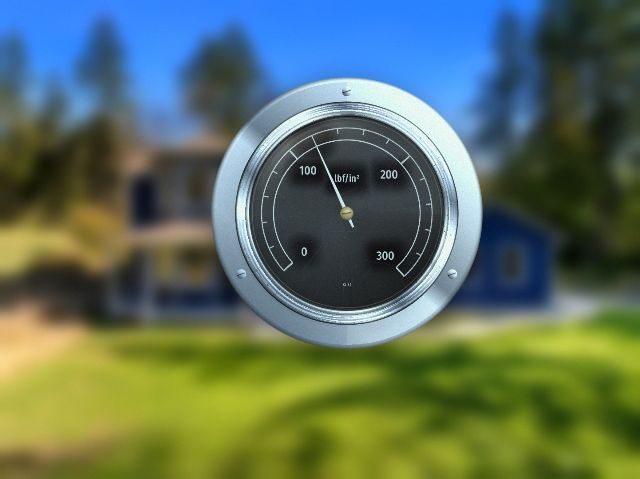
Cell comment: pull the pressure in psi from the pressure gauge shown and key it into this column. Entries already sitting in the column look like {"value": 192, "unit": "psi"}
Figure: {"value": 120, "unit": "psi"}
